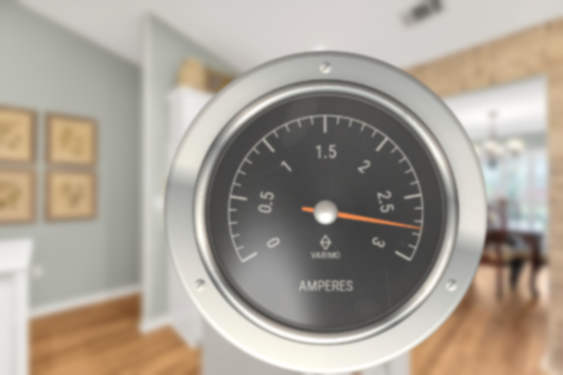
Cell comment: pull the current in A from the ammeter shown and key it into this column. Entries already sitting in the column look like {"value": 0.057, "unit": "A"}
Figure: {"value": 2.75, "unit": "A"}
